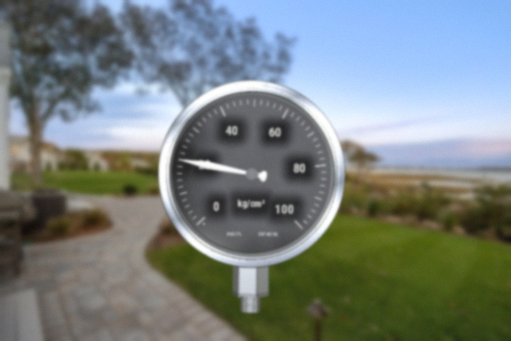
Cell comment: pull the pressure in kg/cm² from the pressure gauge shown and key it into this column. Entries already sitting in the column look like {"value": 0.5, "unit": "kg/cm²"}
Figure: {"value": 20, "unit": "kg/cm²"}
